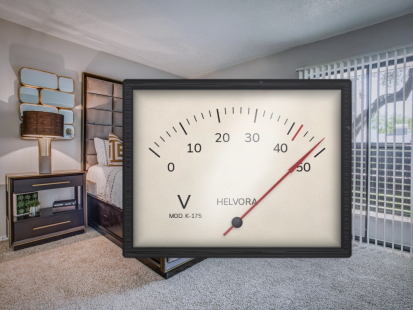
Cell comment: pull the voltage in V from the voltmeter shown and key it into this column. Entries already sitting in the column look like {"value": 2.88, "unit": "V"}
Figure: {"value": 48, "unit": "V"}
